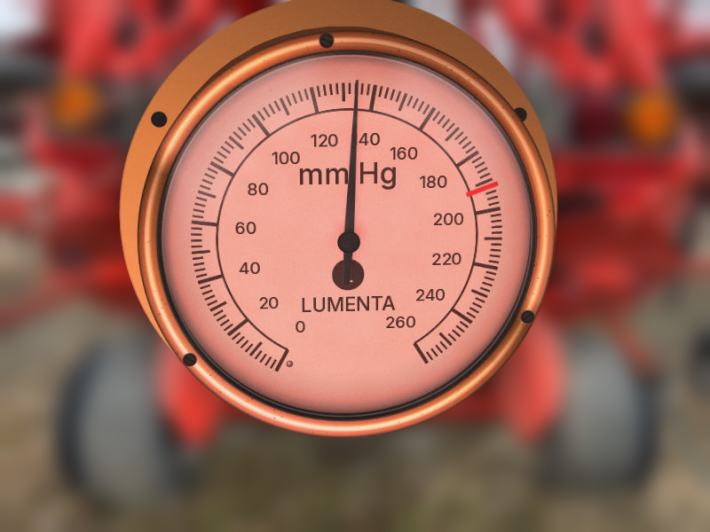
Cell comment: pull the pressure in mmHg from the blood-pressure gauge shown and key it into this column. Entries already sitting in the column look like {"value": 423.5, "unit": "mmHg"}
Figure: {"value": 134, "unit": "mmHg"}
